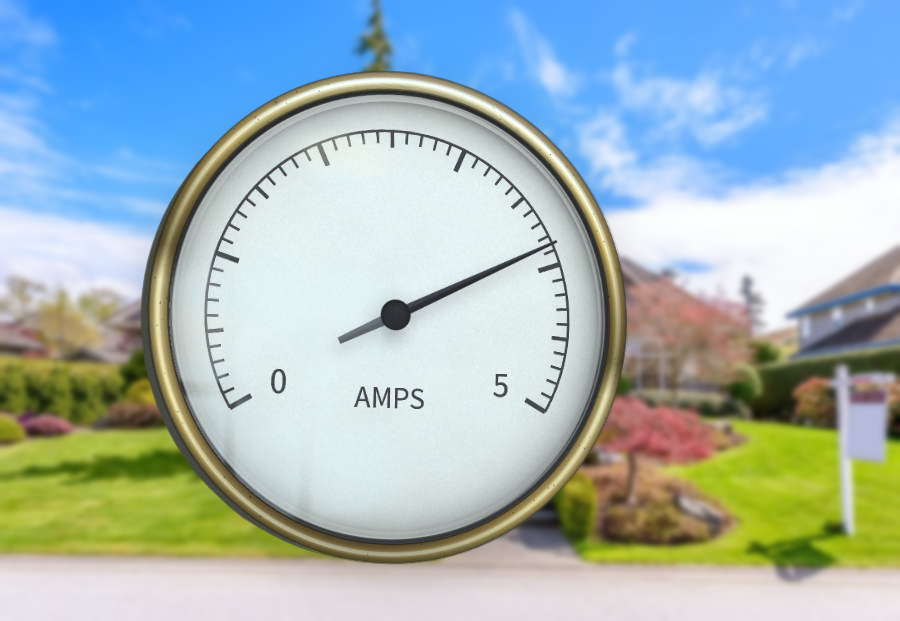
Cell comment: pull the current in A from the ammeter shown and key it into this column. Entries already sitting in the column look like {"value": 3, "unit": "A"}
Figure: {"value": 3.85, "unit": "A"}
